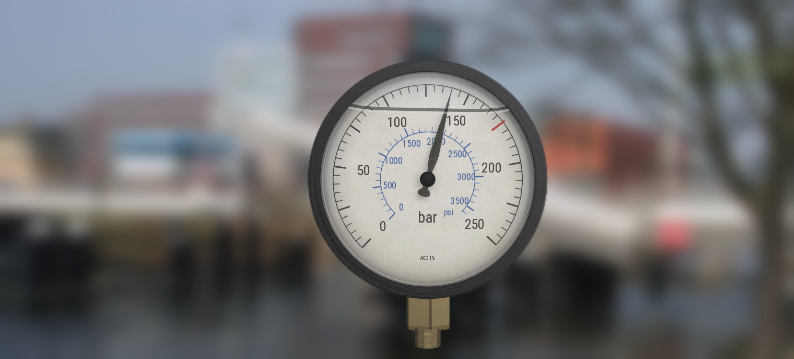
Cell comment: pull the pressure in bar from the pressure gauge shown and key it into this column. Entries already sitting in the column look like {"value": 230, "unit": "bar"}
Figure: {"value": 140, "unit": "bar"}
